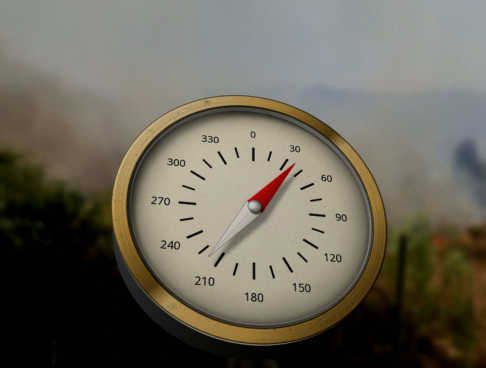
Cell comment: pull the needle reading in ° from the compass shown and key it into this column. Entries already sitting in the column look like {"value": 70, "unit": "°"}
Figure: {"value": 37.5, "unit": "°"}
